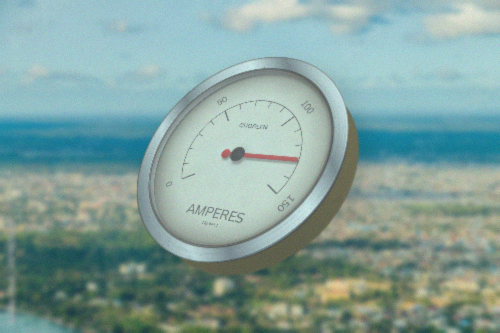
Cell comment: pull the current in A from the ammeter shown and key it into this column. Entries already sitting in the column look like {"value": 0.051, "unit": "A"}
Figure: {"value": 130, "unit": "A"}
